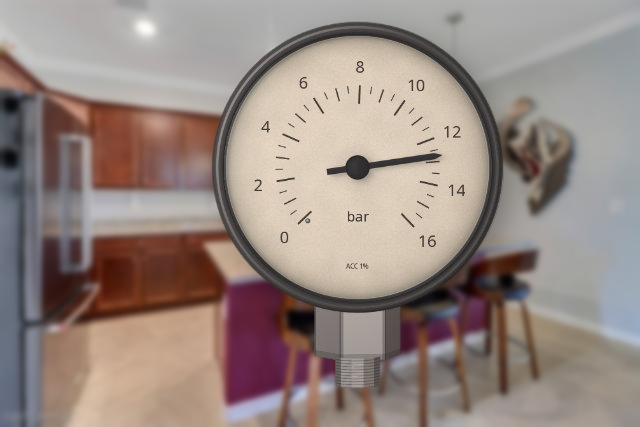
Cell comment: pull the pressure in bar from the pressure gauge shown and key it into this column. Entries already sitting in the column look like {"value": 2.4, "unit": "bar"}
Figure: {"value": 12.75, "unit": "bar"}
